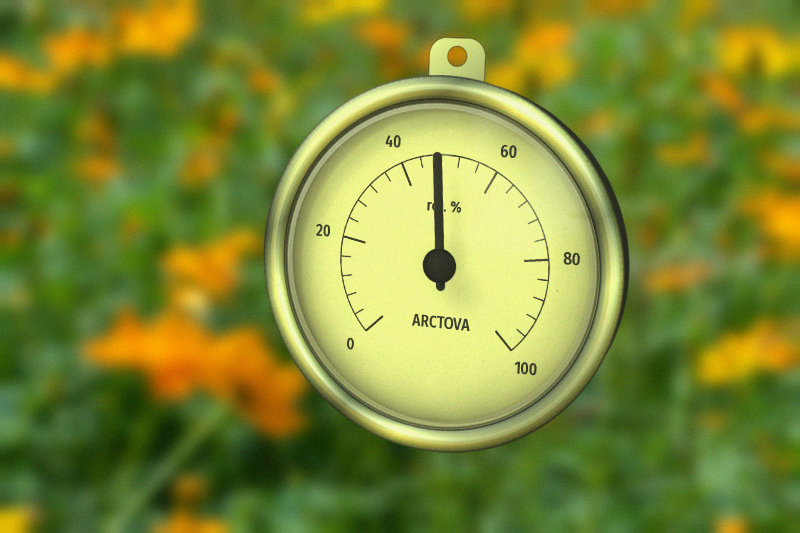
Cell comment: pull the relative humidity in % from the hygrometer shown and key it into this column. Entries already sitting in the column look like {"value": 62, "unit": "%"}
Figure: {"value": 48, "unit": "%"}
